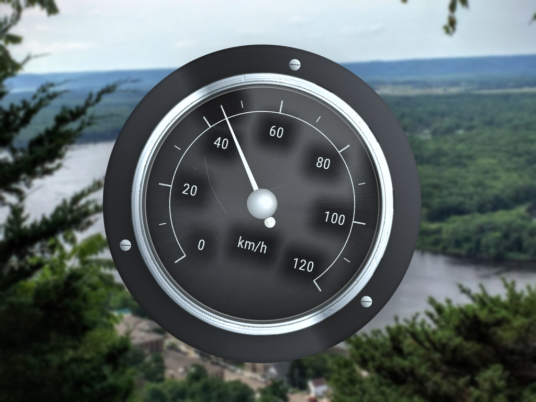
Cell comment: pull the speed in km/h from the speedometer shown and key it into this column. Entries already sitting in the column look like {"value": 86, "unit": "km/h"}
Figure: {"value": 45, "unit": "km/h"}
